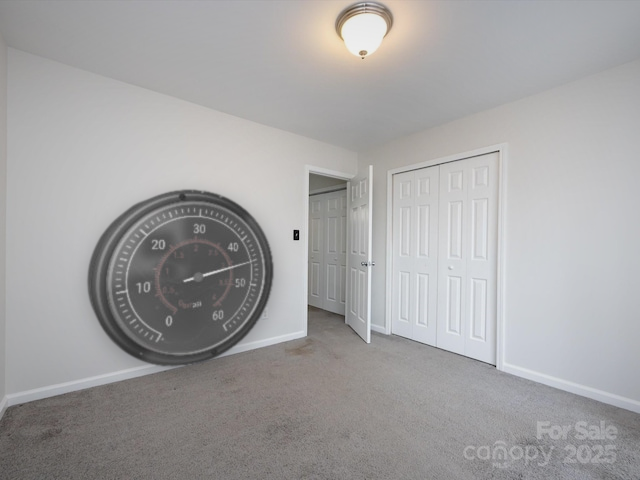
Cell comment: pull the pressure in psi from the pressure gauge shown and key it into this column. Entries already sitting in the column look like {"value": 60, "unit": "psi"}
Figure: {"value": 45, "unit": "psi"}
